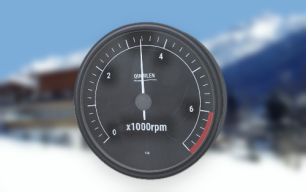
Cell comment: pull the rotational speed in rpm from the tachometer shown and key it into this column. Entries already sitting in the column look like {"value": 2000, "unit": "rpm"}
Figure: {"value": 3400, "unit": "rpm"}
